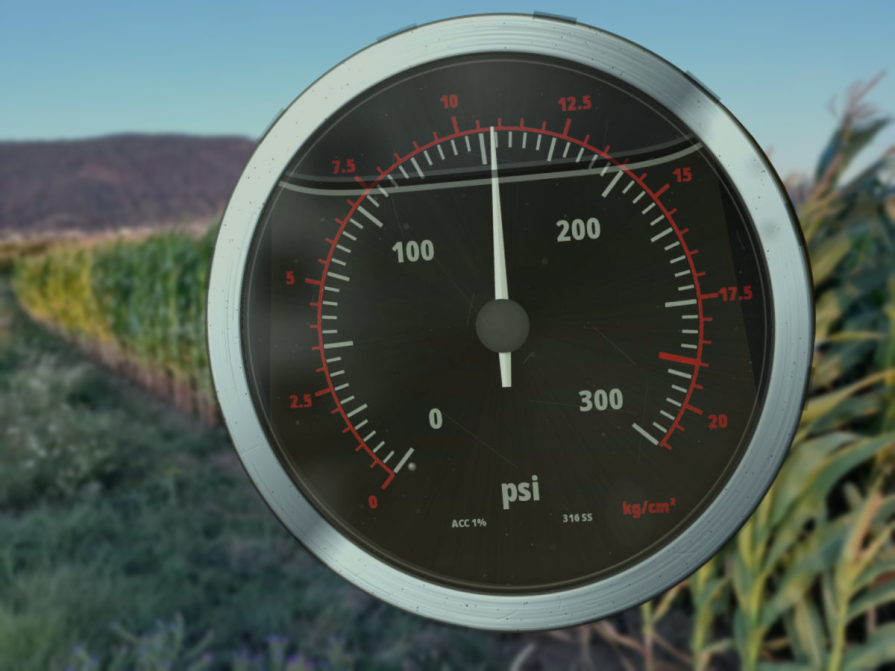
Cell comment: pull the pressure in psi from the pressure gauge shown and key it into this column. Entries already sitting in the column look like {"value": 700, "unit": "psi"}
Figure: {"value": 155, "unit": "psi"}
